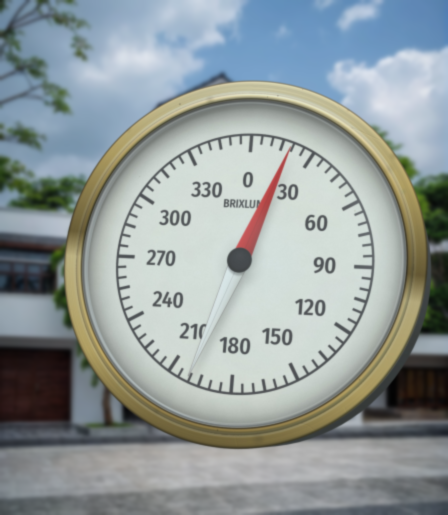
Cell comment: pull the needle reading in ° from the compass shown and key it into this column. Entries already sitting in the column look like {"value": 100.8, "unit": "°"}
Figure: {"value": 20, "unit": "°"}
